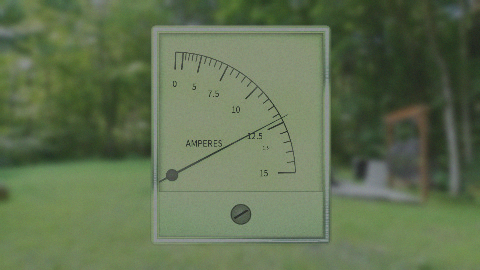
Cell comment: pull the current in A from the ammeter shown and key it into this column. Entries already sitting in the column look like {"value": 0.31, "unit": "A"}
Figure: {"value": 12.25, "unit": "A"}
